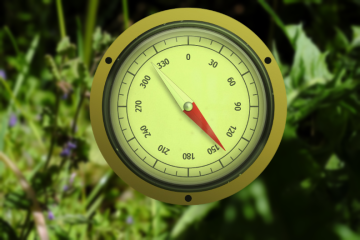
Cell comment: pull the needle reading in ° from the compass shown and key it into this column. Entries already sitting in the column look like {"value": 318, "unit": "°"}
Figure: {"value": 140, "unit": "°"}
